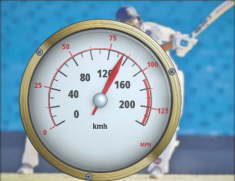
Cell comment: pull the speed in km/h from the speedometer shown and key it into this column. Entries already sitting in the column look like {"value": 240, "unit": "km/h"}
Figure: {"value": 135, "unit": "km/h"}
